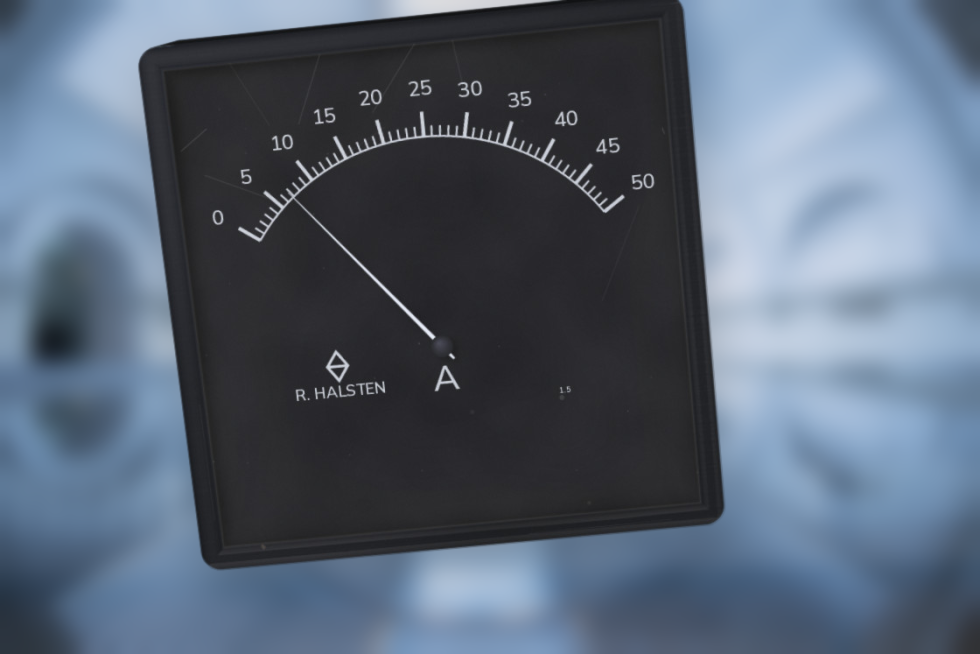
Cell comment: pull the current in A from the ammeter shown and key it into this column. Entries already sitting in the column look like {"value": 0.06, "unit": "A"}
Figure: {"value": 7, "unit": "A"}
